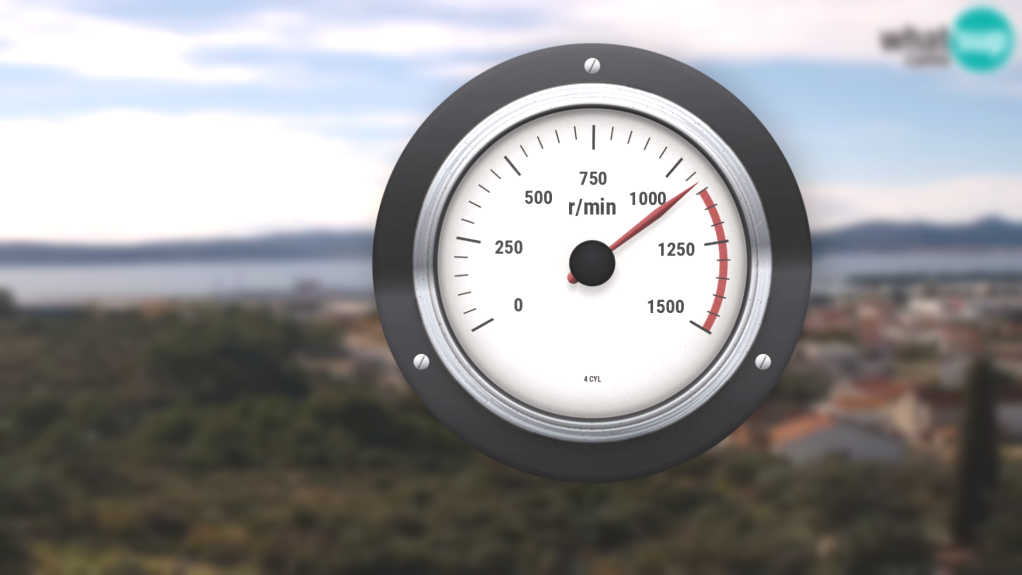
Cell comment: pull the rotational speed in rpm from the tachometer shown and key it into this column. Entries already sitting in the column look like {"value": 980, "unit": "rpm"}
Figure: {"value": 1075, "unit": "rpm"}
